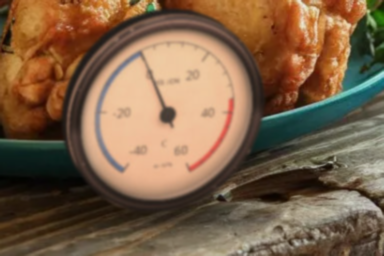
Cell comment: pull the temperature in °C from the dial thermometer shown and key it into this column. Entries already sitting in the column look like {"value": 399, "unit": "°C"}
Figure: {"value": 0, "unit": "°C"}
